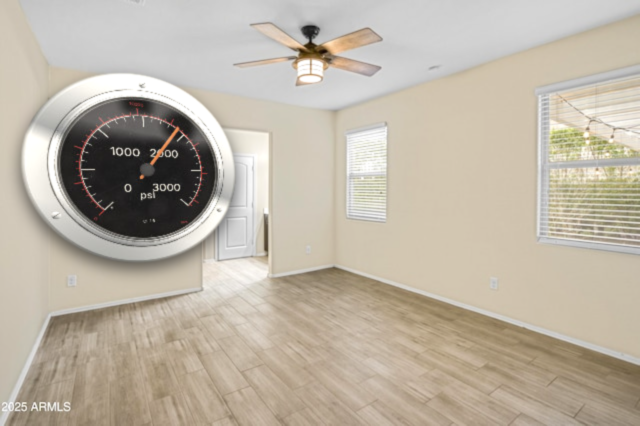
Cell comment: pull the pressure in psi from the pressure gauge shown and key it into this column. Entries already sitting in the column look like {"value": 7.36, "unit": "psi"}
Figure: {"value": 1900, "unit": "psi"}
